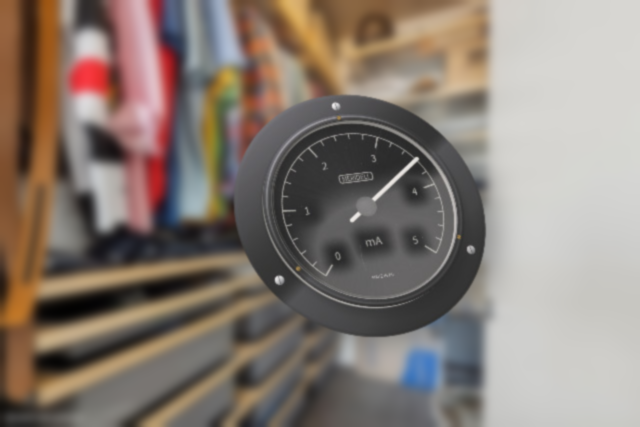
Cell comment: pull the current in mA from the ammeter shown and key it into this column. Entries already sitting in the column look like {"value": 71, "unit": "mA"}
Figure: {"value": 3.6, "unit": "mA"}
